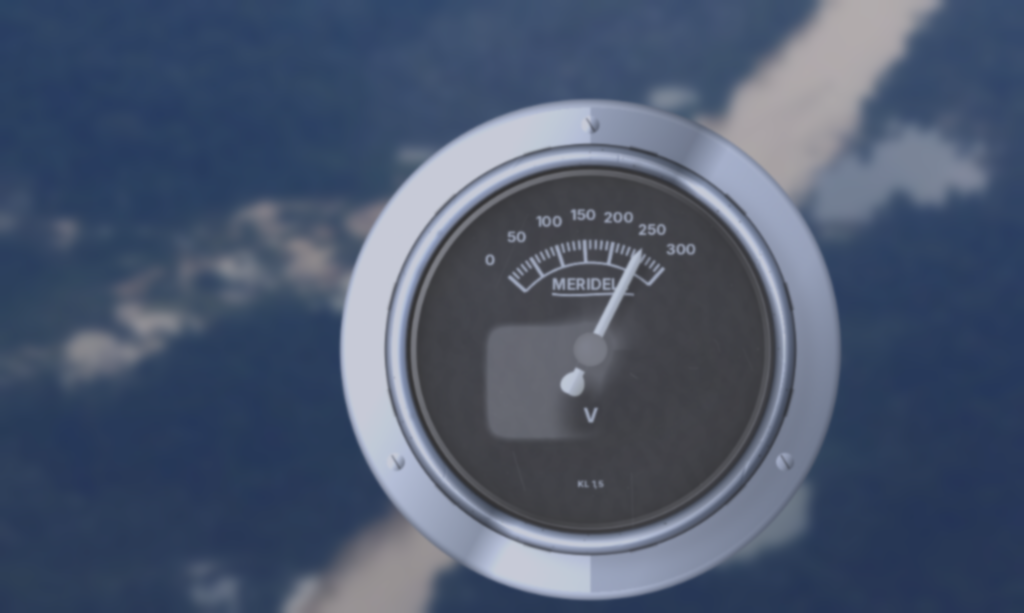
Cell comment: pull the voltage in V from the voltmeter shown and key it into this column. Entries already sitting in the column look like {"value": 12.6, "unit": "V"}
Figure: {"value": 250, "unit": "V"}
